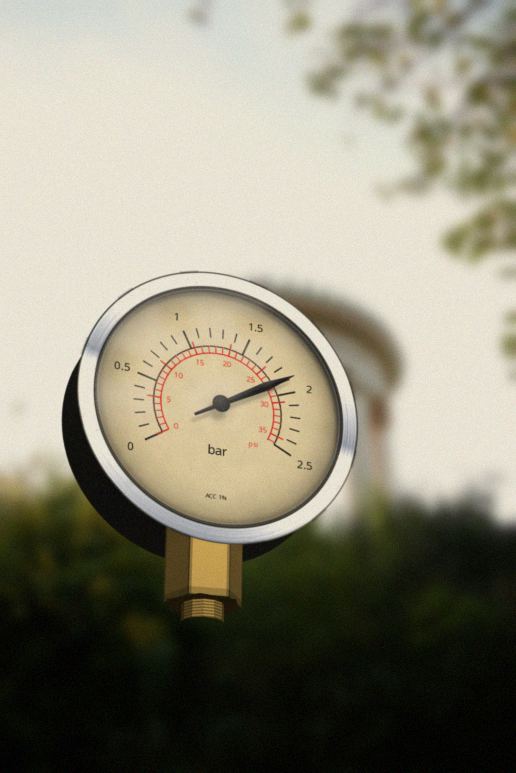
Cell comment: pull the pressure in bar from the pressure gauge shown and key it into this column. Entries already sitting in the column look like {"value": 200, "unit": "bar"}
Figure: {"value": 1.9, "unit": "bar"}
